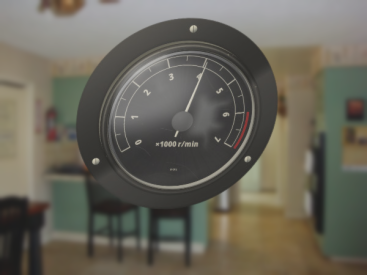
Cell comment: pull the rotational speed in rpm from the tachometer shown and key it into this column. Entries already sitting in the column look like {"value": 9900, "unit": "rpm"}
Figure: {"value": 4000, "unit": "rpm"}
